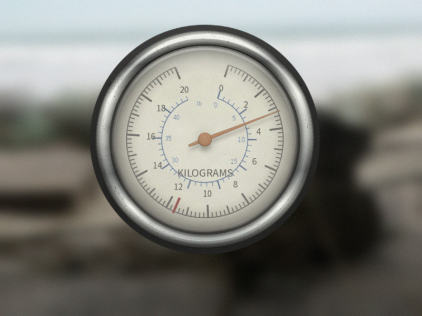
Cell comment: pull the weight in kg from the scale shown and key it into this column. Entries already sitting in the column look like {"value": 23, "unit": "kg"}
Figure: {"value": 3.2, "unit": "kg"}
